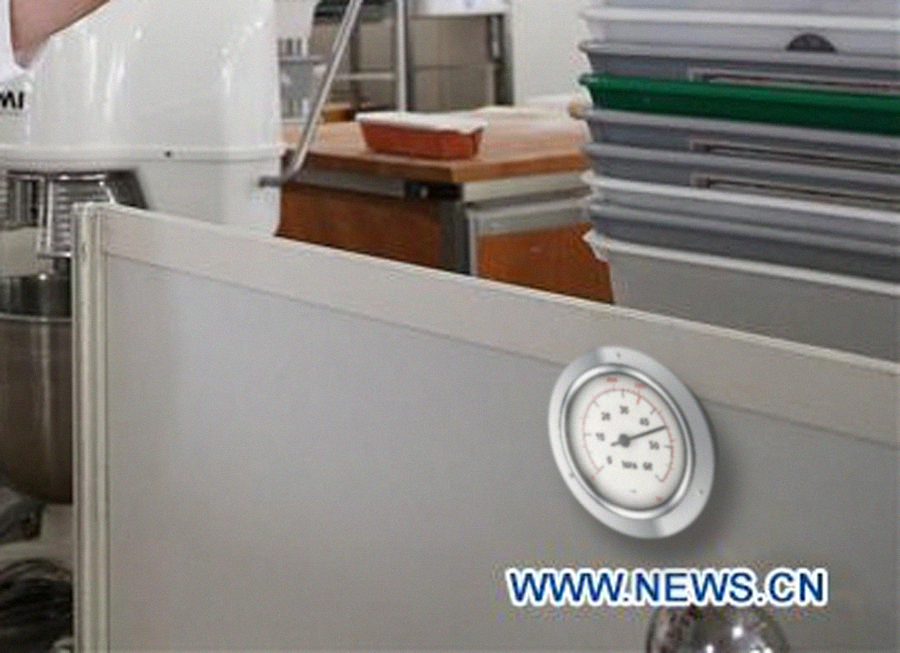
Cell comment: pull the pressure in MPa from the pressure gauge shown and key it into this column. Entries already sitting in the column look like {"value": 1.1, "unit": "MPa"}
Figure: {"value": 45, "unit": "MPa"}
